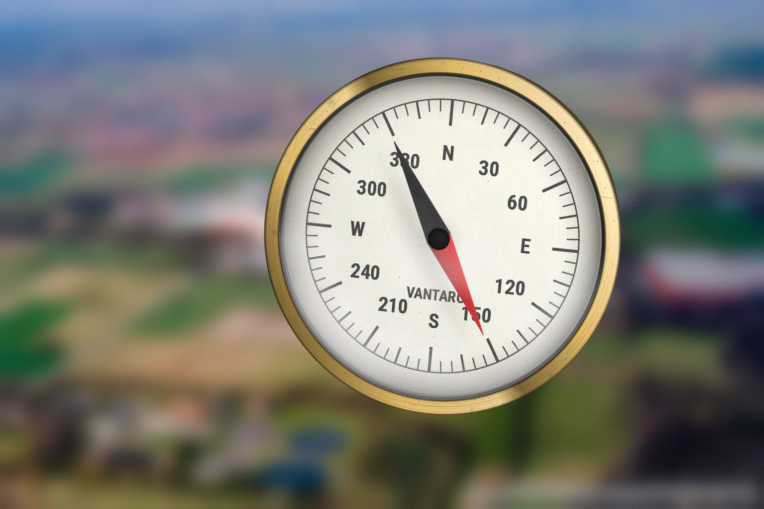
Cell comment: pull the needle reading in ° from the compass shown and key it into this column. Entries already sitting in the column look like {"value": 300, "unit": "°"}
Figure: {"value": 150, "unit": "°"}
